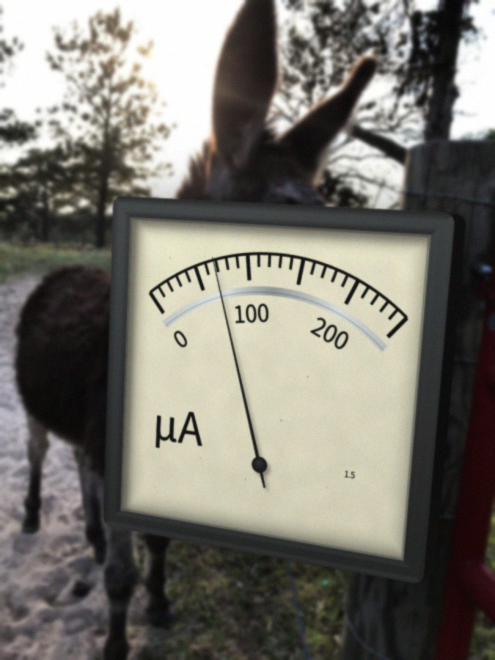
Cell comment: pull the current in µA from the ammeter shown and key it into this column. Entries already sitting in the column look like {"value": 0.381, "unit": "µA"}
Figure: {"value": 70, "unit": "µA"}
